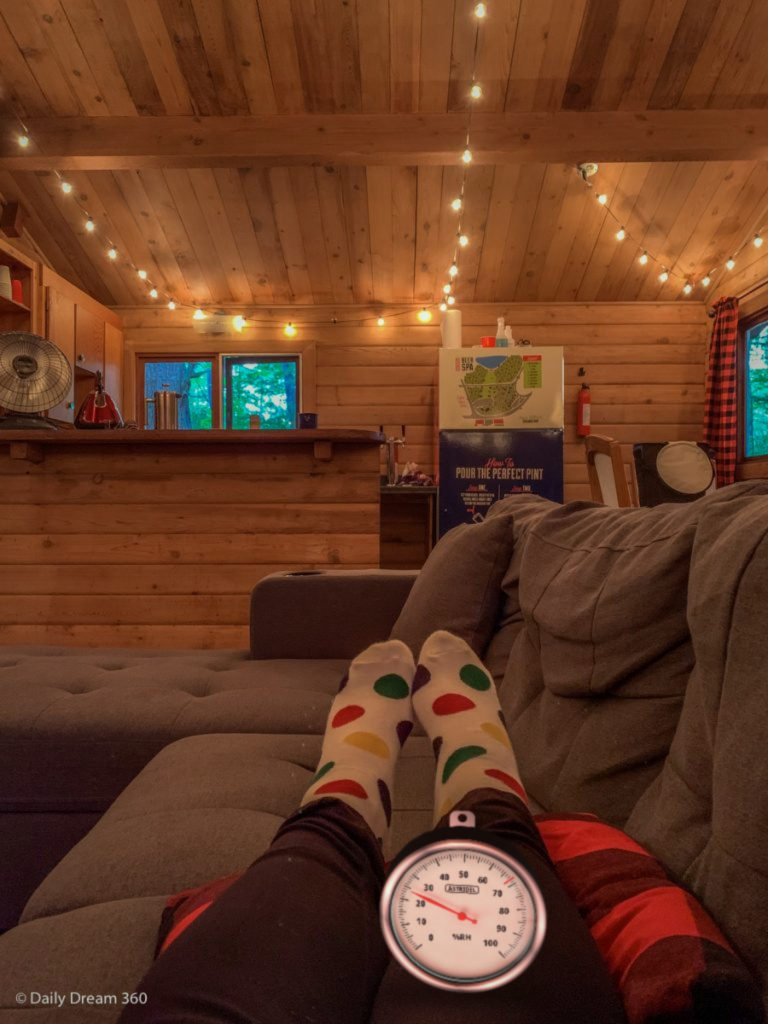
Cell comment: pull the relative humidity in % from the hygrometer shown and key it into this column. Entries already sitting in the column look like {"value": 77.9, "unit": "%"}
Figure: {"value": 25, "unit": "%"}
